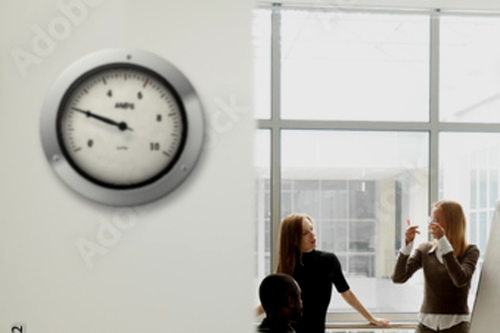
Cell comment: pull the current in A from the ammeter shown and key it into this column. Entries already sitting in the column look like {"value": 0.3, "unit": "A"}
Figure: {"value": 2, "unit": "A"}
